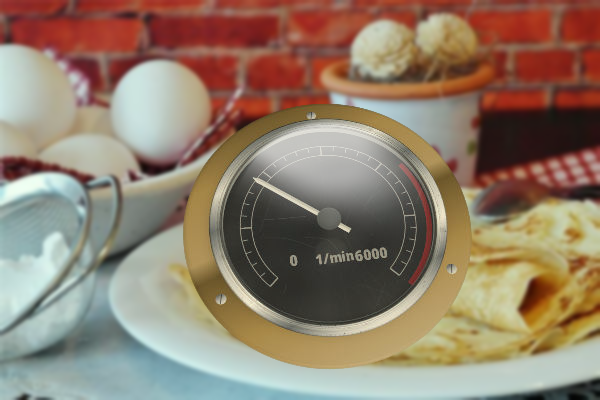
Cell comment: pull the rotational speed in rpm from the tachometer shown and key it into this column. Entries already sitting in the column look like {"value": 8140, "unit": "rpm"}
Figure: {"value": 1800, "unit": "rpm"}
